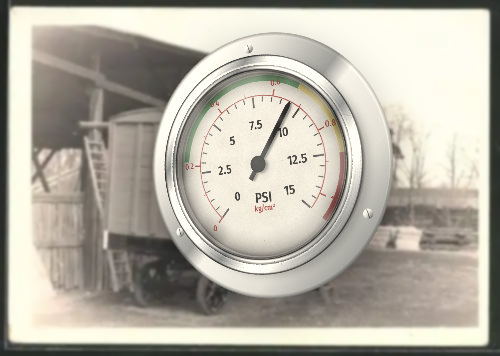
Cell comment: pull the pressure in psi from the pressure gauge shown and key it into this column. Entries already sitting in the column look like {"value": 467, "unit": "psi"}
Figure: {"value": 9.5, "unit": "psi"}
